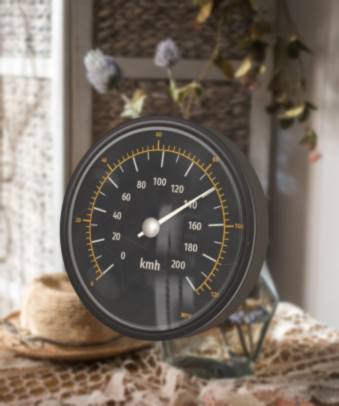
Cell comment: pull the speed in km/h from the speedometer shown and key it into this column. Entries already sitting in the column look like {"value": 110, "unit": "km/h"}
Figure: {"value": 140, "unit": "km/h"}
